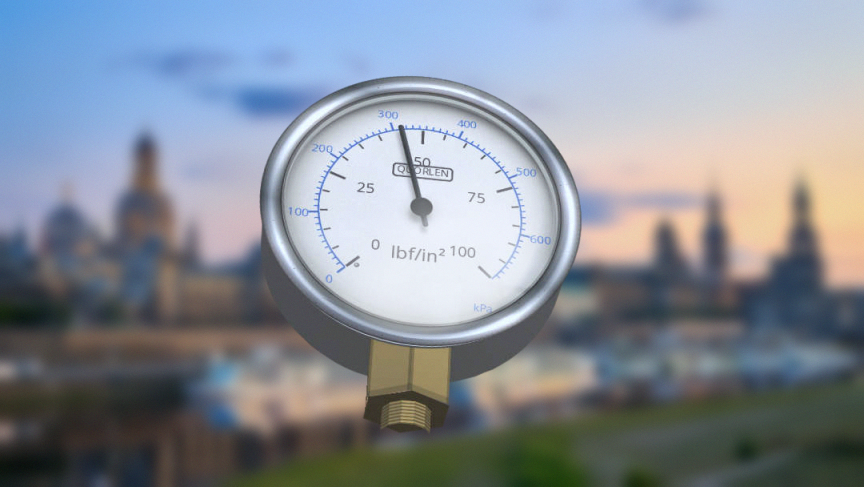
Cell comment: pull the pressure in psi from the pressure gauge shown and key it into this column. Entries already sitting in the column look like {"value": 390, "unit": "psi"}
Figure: {"value": 45, "unit": "psi"}
